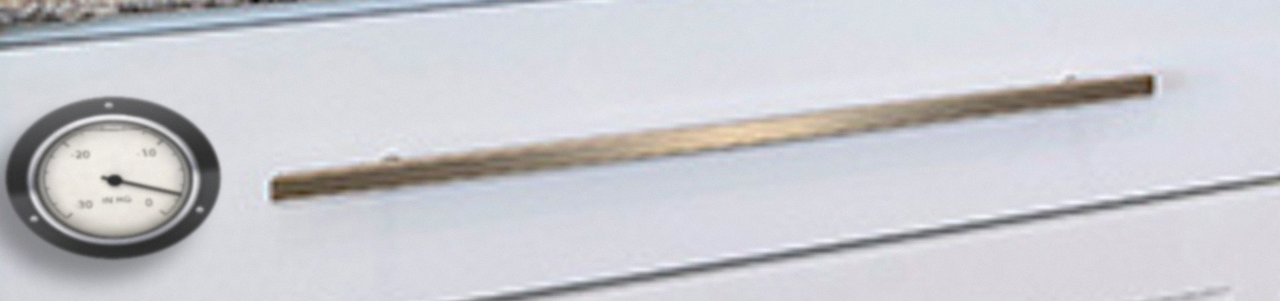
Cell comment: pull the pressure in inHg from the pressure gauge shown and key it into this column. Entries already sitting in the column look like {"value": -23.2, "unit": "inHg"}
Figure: {"value": -3, "unit": "inHg"}
